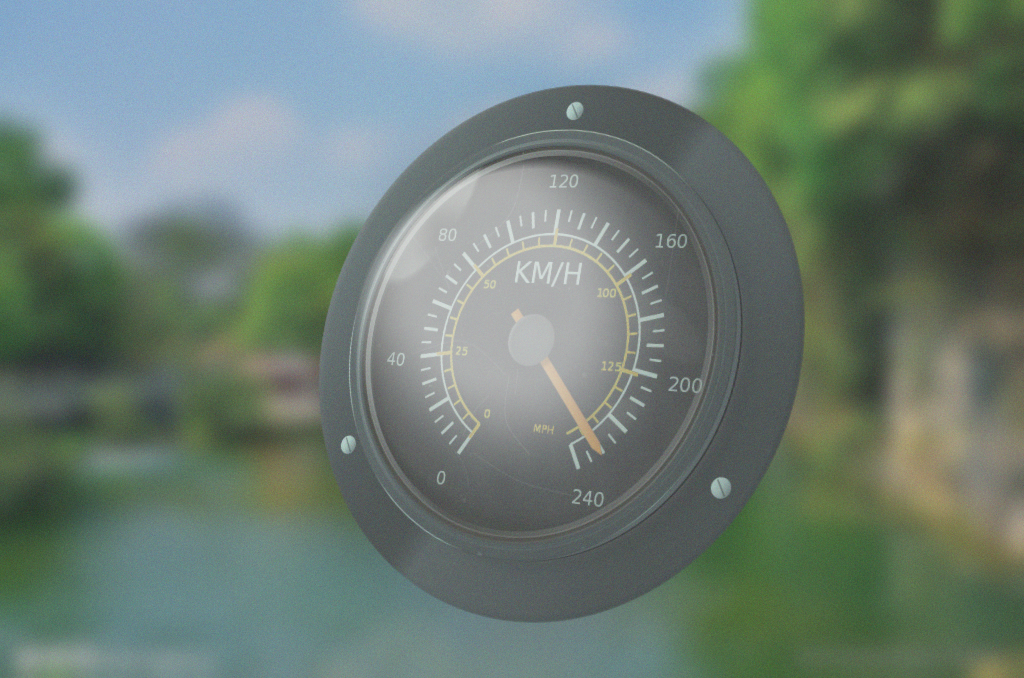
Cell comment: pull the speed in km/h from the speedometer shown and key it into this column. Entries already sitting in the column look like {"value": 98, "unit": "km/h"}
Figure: {"value": 230, "unit": "km/h"}
